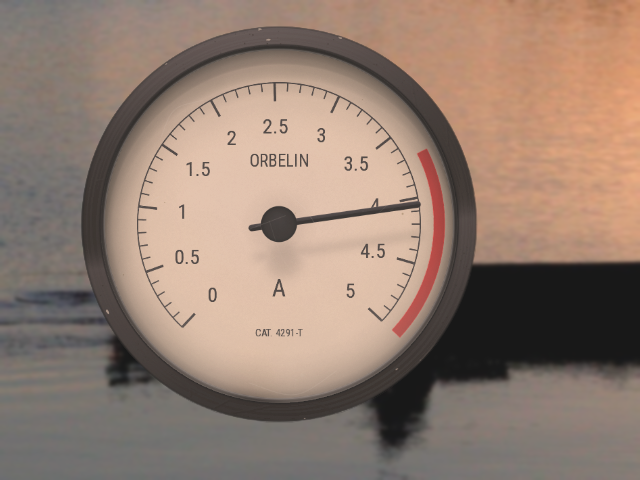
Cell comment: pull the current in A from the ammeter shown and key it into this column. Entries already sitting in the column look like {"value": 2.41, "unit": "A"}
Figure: {"value": 4.05, "unit": "A"}
